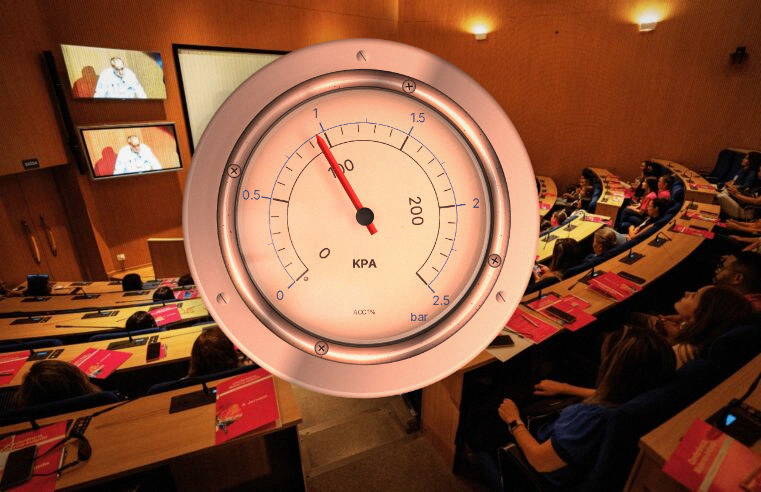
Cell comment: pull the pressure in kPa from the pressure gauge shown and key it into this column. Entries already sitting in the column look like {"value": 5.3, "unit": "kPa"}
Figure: {"value": 95, "unit": "kPa"}
